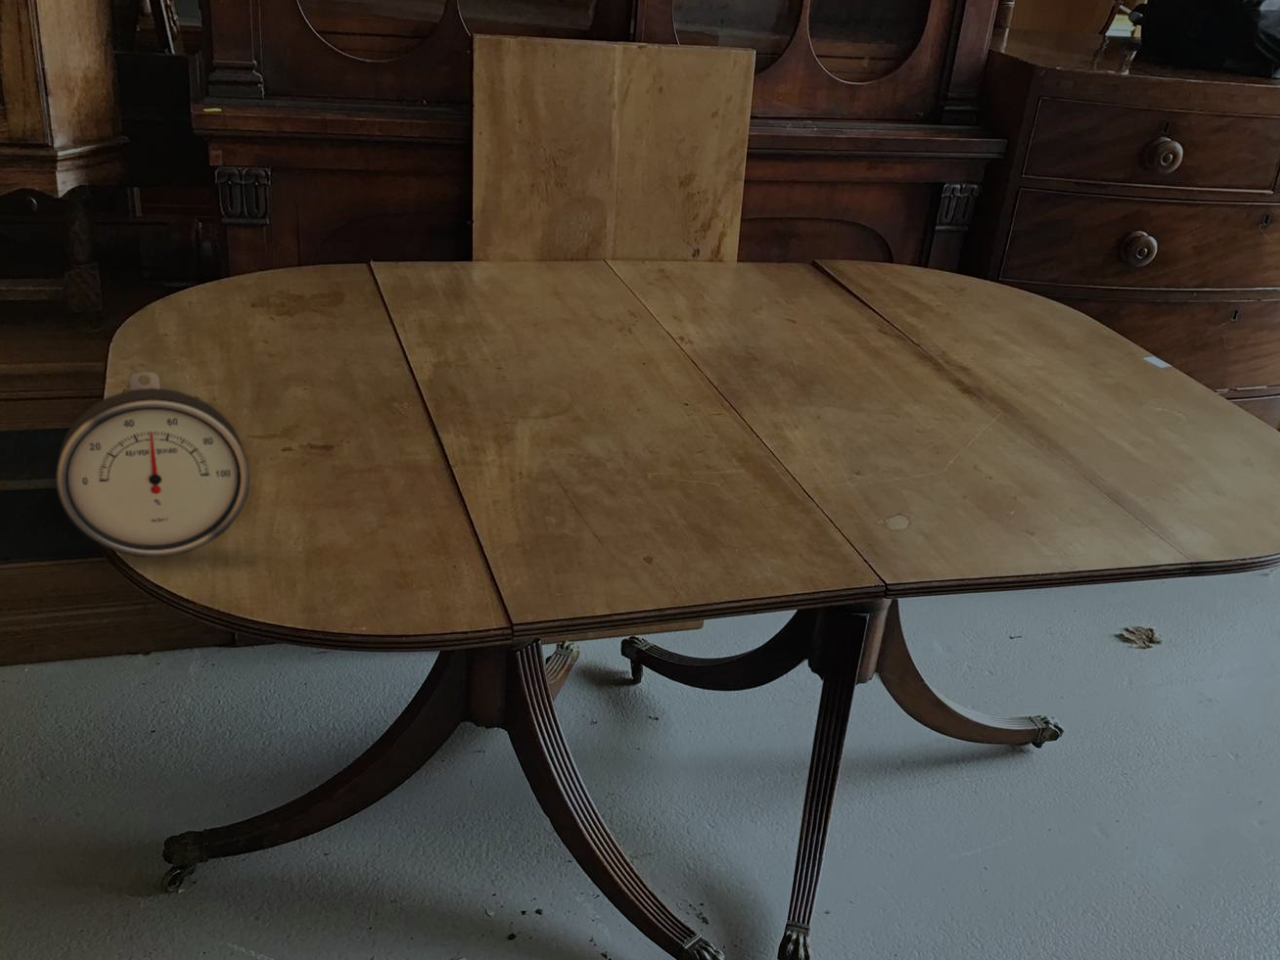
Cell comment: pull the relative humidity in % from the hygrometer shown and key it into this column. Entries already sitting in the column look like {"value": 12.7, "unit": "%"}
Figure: {"value": 50, "unit": "%"}
